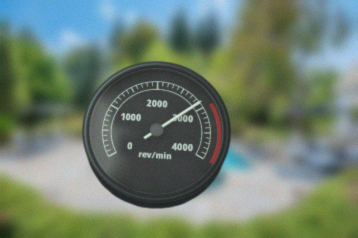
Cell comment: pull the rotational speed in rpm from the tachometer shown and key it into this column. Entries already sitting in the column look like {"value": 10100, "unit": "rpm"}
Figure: {"value": 2900, "unit": "rpm"}
